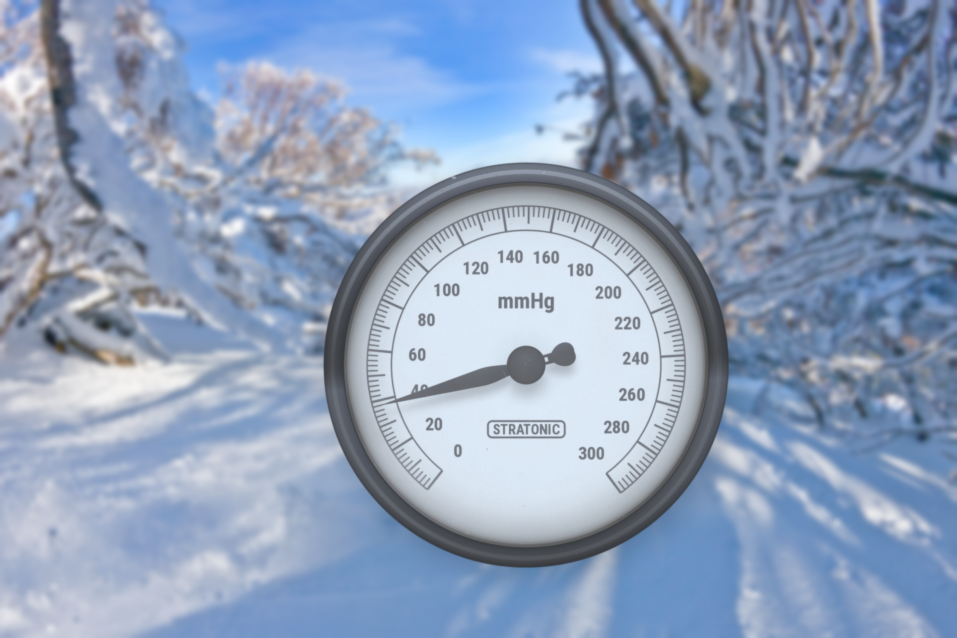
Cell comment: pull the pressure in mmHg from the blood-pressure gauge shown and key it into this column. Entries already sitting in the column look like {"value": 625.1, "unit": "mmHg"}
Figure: {"value": 38, "unit": "mmHg"}
